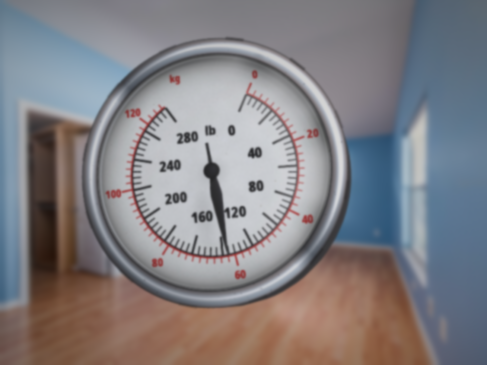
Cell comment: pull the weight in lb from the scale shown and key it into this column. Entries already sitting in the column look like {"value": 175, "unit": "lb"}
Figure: {"value": 136, "unit": "lb"}
